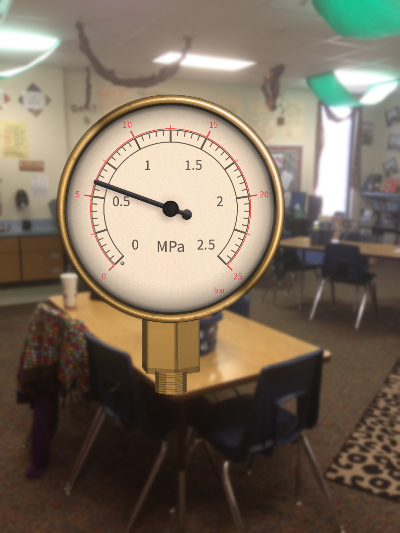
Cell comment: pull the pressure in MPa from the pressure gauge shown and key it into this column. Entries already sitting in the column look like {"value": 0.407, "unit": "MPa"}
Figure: {"value": 0.6, "unit": "MPa"}
